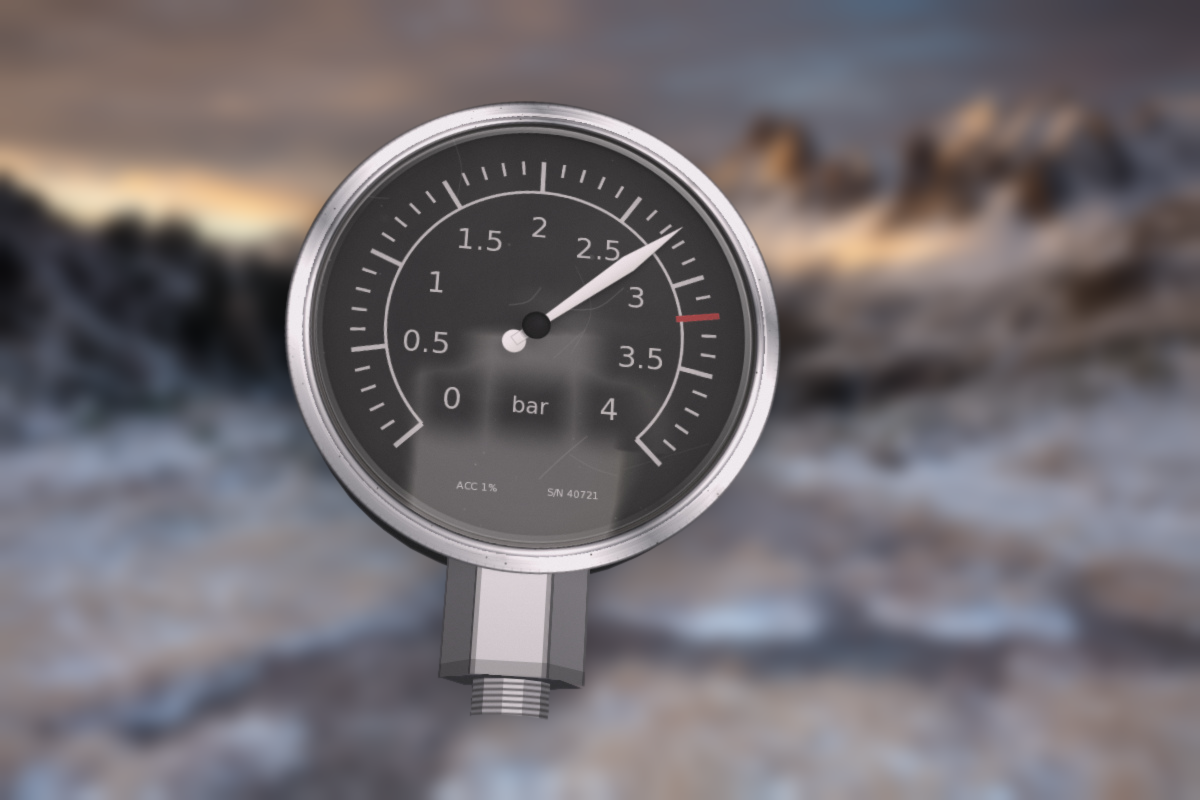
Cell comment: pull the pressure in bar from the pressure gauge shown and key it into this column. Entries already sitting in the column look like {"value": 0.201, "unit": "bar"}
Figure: {"value": 2.75, "unit": "bar"}
